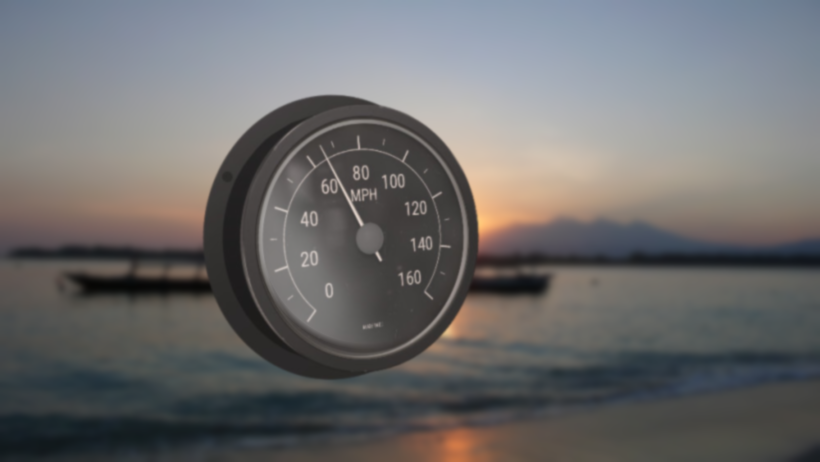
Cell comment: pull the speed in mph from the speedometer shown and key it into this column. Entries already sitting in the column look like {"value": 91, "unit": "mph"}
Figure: {"value": 65, "unit": "mph"}
